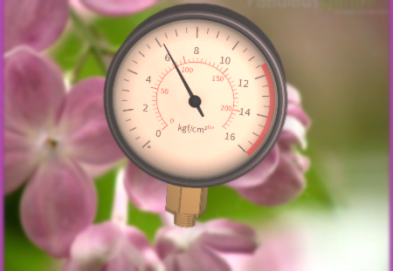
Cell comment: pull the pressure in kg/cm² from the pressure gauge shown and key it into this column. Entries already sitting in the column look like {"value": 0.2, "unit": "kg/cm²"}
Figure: {"value": 6.25, "unit": "kg/cm²"}
